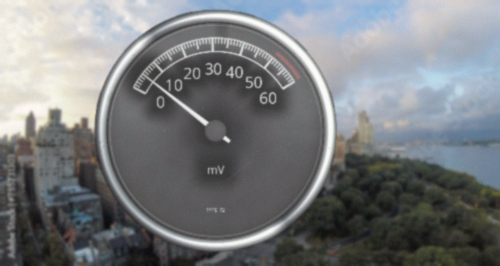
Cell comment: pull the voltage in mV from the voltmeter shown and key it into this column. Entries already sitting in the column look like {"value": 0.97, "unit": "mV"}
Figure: {"value": 5, "unit": "mV"}
